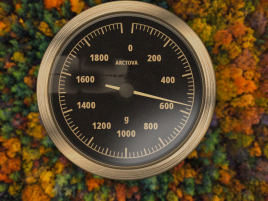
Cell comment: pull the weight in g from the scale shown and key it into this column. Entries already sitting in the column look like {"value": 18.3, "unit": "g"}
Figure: {"value": 560, "unit": "g"}
